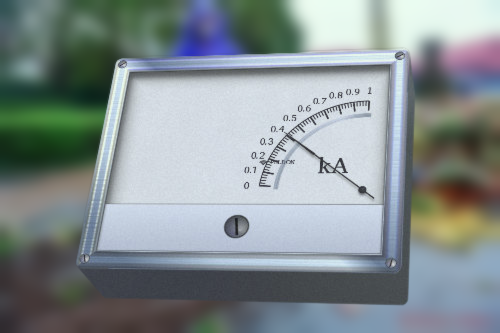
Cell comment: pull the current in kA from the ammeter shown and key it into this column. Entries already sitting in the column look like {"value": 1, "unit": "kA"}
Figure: {"value": 0.4, "unit": "kA"}
